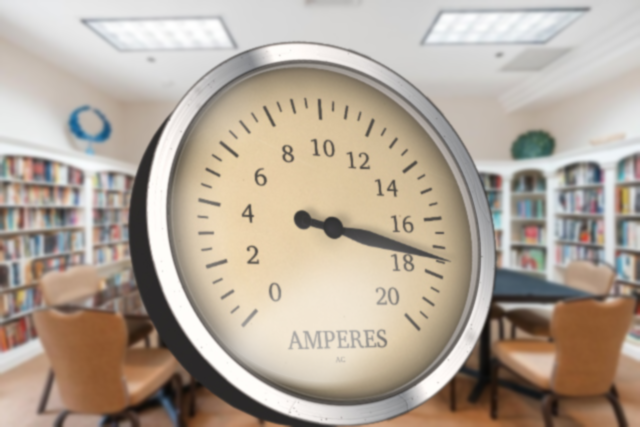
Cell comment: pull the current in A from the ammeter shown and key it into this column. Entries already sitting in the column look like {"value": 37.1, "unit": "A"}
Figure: {"value": 17.5, "unit": "A"}
